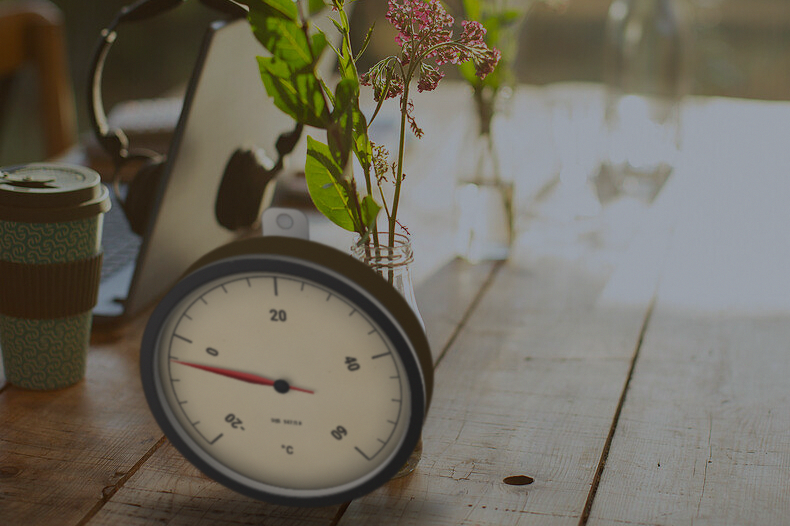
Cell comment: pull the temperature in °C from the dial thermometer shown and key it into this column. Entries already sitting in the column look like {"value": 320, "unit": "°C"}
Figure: {"value": -4, "unit": "°C"}
